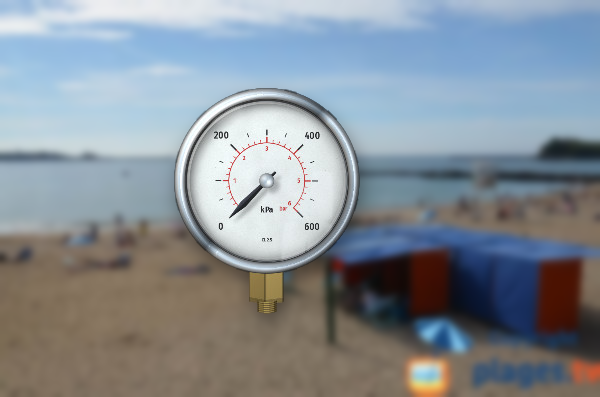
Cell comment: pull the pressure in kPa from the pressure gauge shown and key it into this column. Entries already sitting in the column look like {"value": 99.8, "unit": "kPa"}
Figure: {"value": 0, "unit": "kPa"}
